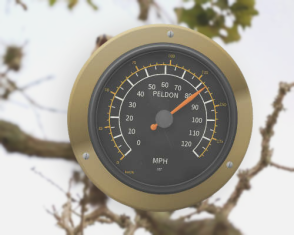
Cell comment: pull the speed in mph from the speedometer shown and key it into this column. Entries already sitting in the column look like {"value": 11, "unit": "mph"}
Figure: {"value": 82.5, "unit": "mph"}
